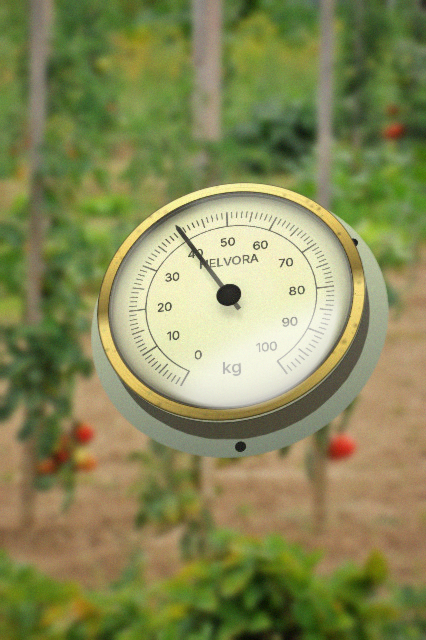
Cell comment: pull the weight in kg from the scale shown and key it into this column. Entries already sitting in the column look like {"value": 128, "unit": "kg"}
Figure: {"value": 40, "unit": "kg"}
